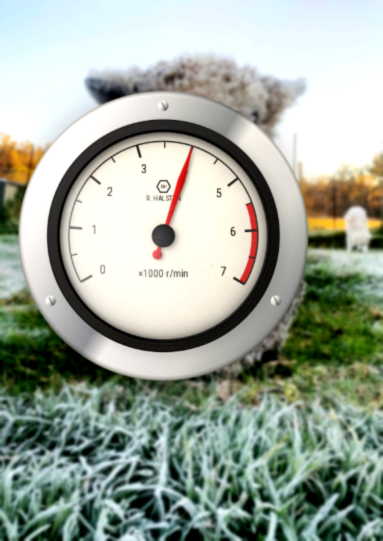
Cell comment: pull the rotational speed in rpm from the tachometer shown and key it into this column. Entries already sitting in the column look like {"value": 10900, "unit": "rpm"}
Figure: {"value": 4000, "unit": "rpm"}
